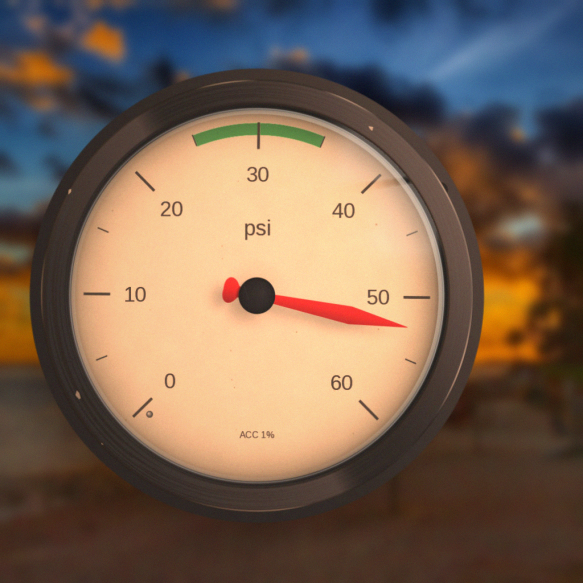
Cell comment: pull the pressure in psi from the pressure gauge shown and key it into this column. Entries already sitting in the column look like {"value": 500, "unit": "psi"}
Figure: {"value": 52.5, "unit": "psi"}
